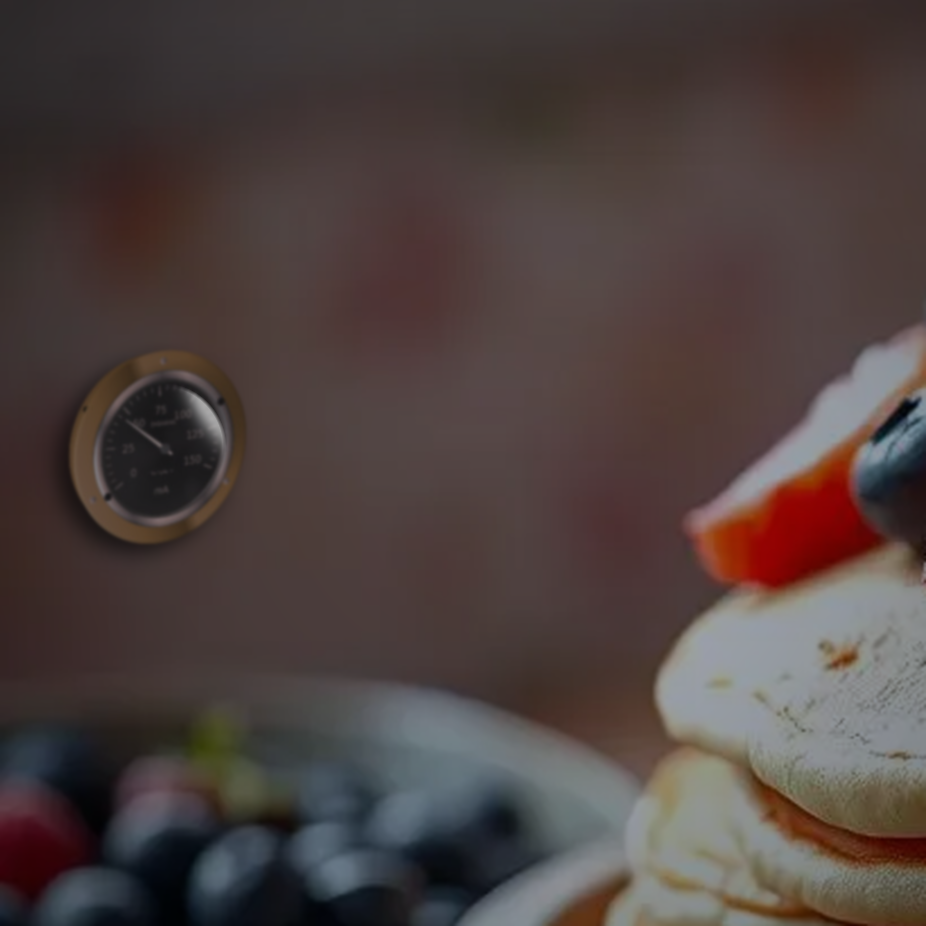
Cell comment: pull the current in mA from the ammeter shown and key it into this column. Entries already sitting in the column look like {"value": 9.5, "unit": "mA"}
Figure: {"value": 45, "unit": "mA"}
